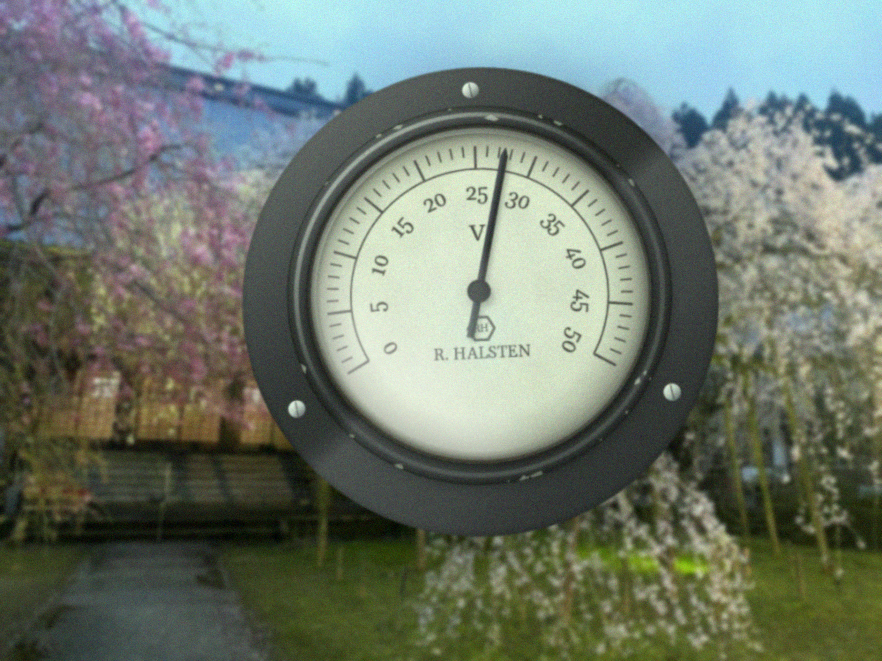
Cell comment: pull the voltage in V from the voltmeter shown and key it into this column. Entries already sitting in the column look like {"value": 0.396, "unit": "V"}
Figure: {"value": 27.5, "unit": "V"}
